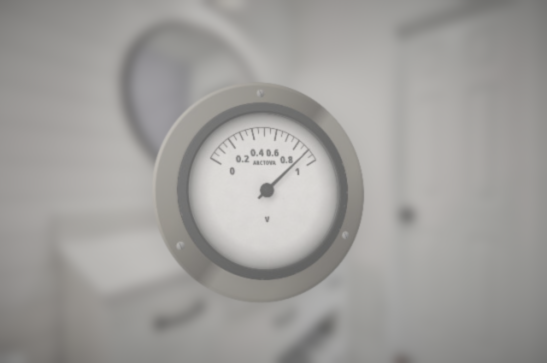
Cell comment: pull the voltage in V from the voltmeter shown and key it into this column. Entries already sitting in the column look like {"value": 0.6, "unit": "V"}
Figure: {"value": 0.9, "unit": "V"}
